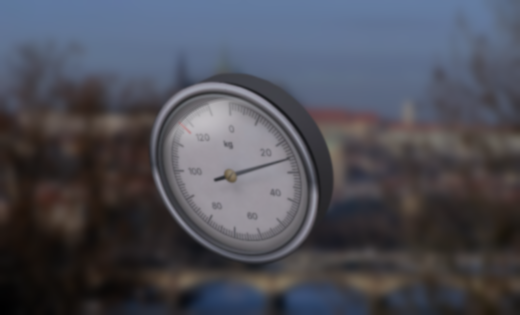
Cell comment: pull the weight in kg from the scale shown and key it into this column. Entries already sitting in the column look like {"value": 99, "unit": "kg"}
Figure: {"value": 25, "unit": "kg"}
